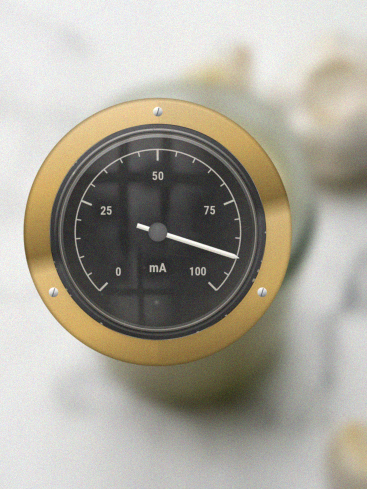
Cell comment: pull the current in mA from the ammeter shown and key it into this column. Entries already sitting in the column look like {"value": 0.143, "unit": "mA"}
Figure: {"value": 90, "unit": "mA"}
